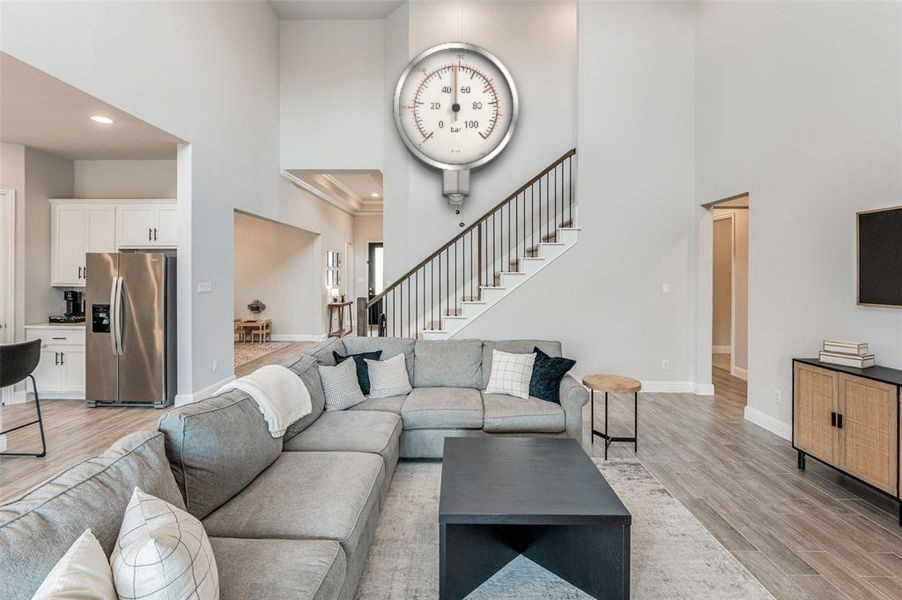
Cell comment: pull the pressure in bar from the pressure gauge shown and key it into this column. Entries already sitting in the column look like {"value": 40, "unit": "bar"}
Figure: {"value": 50, "unit": "bar"}
